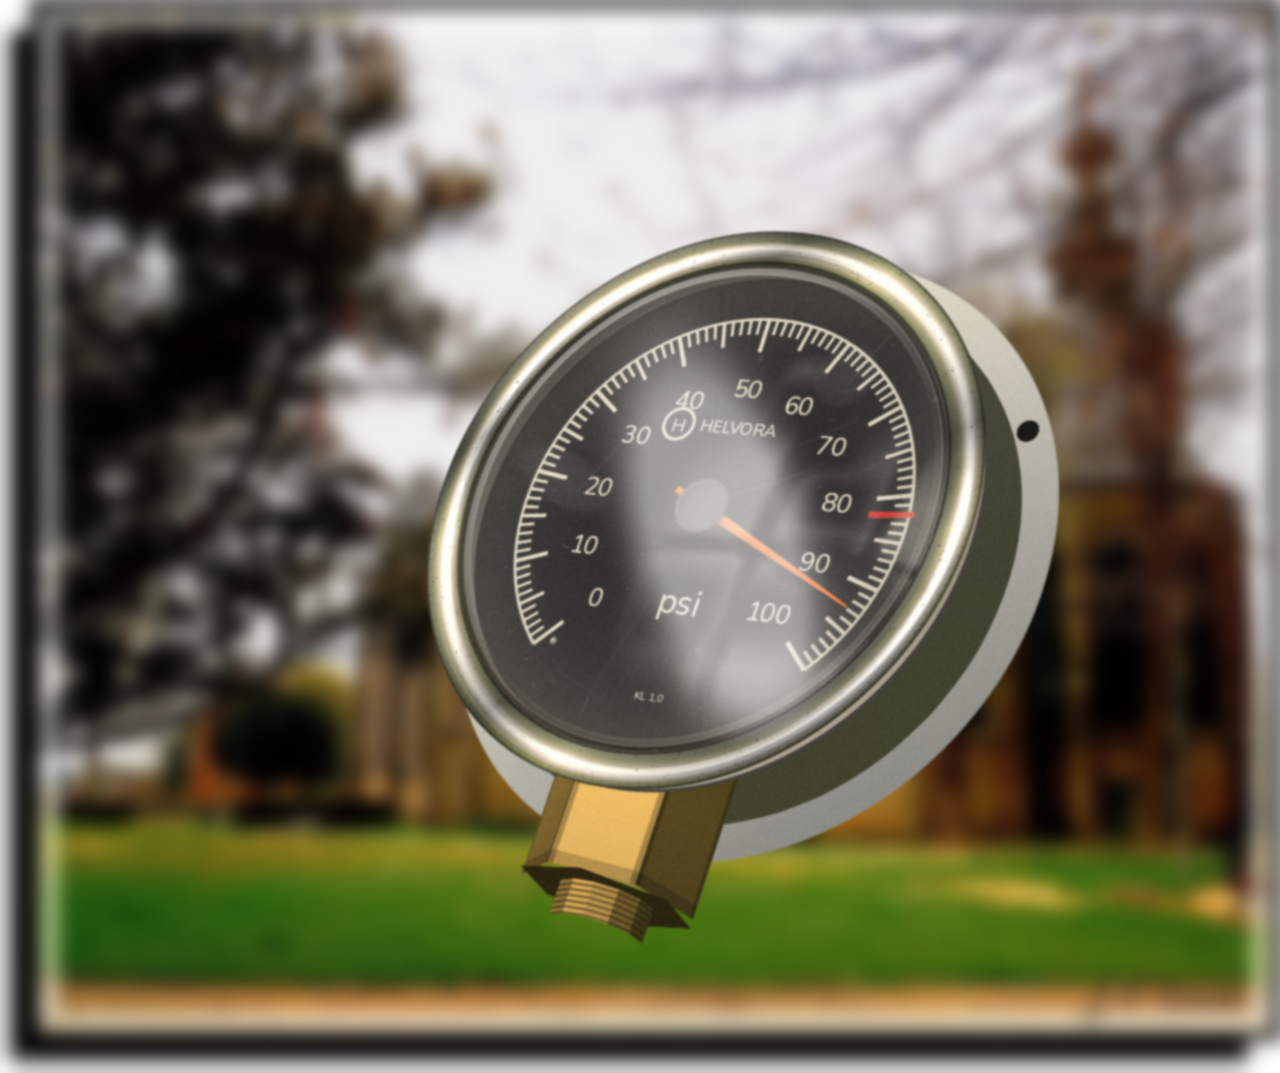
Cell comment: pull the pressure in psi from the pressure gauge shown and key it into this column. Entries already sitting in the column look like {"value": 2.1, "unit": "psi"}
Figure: {"value": 93, "unit": "psi"}
